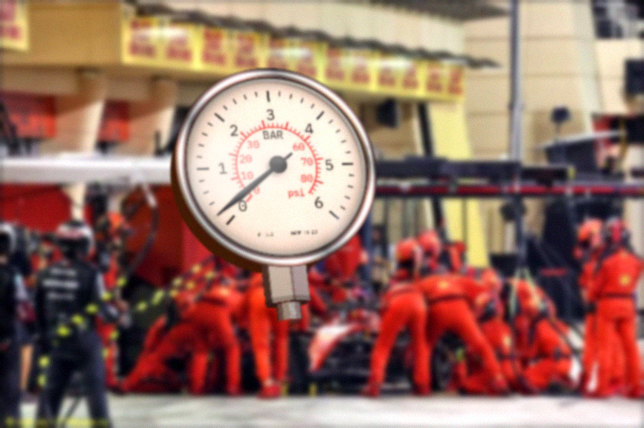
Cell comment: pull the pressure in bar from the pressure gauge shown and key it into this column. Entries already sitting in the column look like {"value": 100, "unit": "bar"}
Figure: {"value": 0.2, "unit": "bar"}
